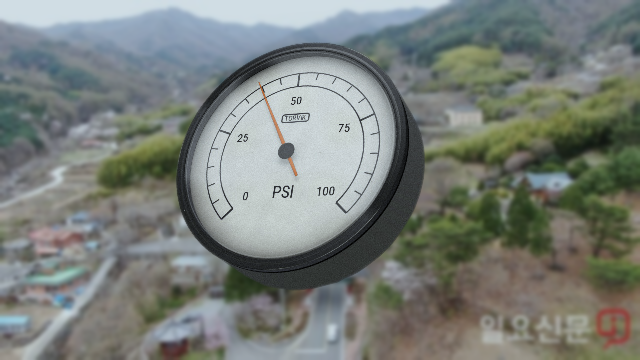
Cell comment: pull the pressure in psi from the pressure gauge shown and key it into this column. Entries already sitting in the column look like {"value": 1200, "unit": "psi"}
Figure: {"value": 40, "unit": "psi"}
